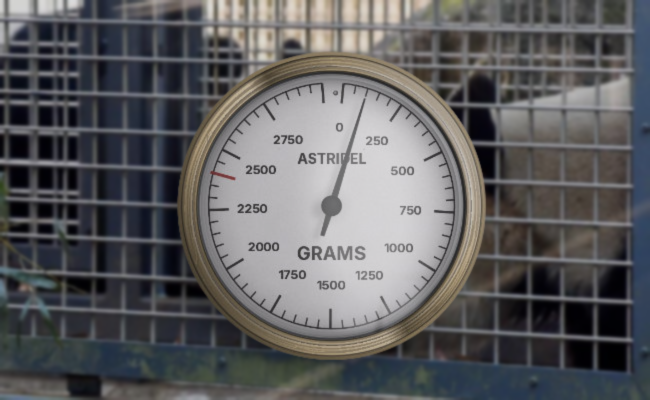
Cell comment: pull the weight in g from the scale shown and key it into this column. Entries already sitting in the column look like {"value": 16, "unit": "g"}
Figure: {"value": 100, "unit": "g"}
